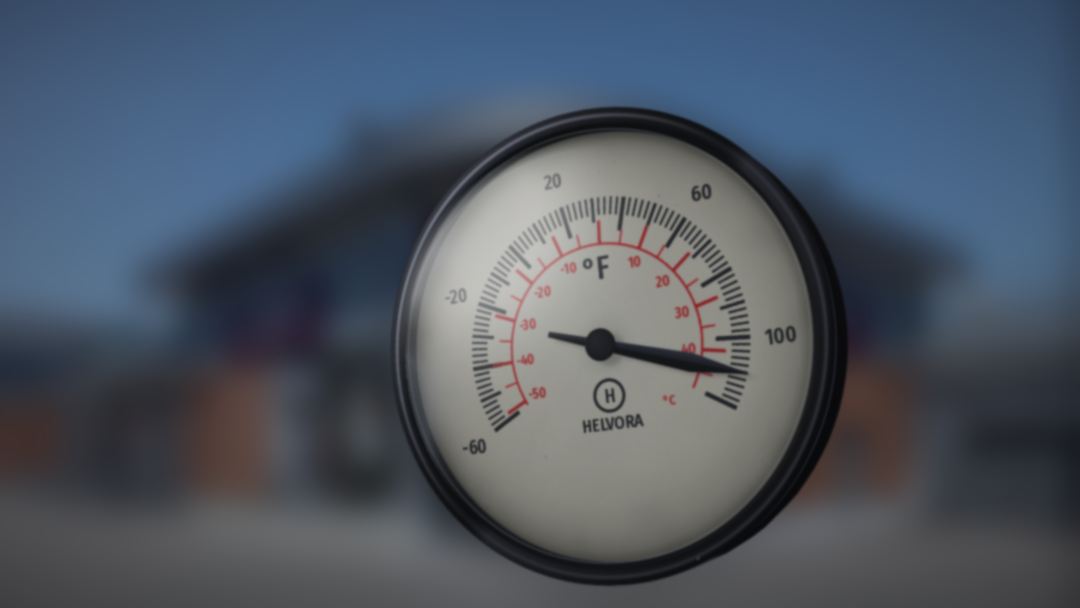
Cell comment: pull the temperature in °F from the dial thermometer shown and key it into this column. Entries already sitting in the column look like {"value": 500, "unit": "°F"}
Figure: {"value": 110, "unit": "°F"}
